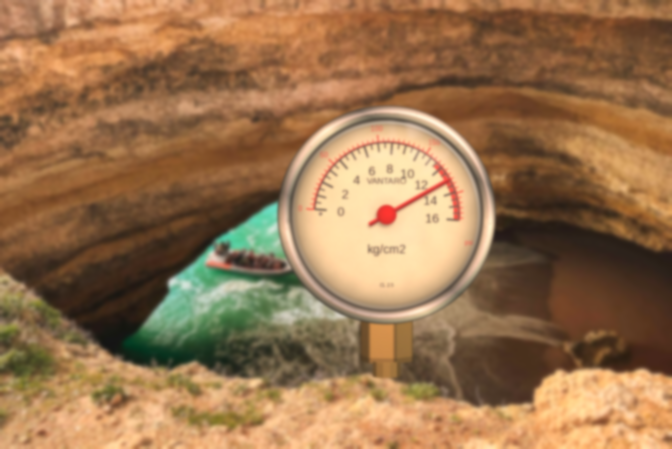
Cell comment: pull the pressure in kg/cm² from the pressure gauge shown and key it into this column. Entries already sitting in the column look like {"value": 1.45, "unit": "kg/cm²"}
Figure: {"value": 13, "unit": "kg/cm²"}
